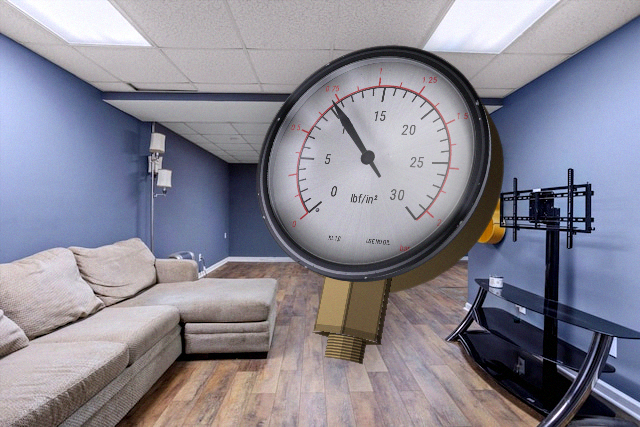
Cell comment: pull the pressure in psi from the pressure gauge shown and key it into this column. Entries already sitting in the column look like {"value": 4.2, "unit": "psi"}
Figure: {"value": 10.5, "unit": "psi"}
